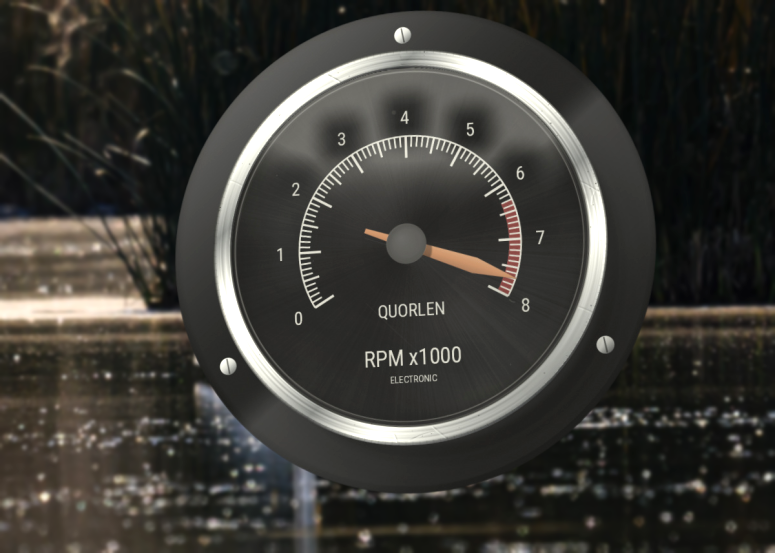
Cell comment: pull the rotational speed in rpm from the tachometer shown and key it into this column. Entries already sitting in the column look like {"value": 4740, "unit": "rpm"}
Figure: {"value": 7700, "unit": "rpm"}
